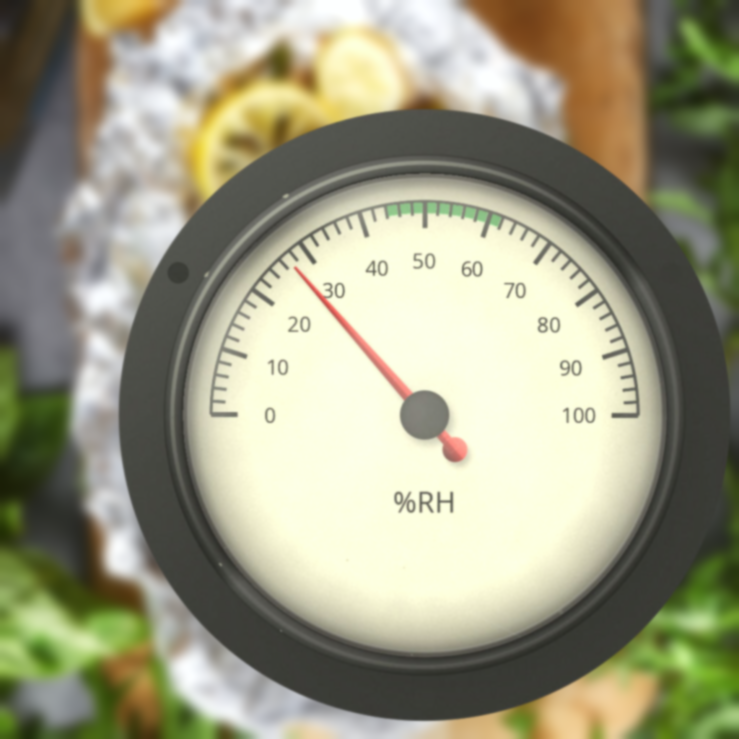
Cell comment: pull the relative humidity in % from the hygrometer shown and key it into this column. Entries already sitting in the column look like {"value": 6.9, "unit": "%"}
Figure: {"value": 27, "unit": "%"}
